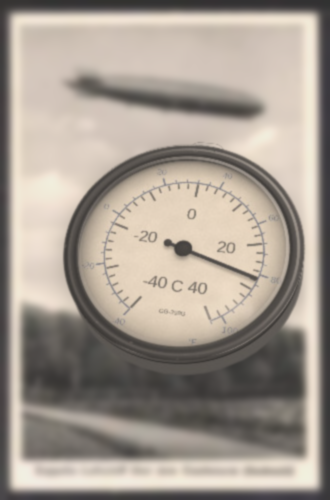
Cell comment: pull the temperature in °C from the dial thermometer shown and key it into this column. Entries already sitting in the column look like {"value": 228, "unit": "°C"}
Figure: {"value": 28, "unit": "°C"}
